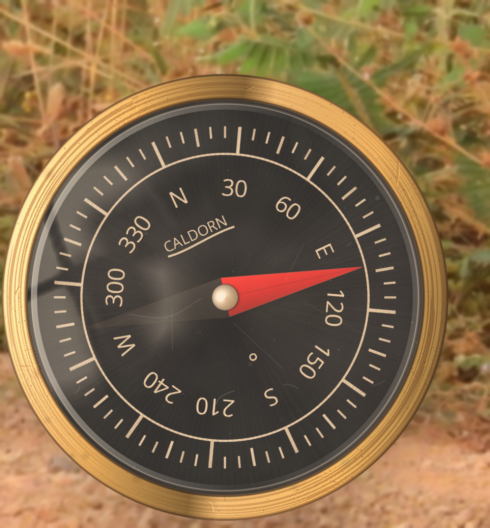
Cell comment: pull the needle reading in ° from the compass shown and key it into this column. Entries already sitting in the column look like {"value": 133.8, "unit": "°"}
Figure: {"value": 102.5, "unit": "°"}
